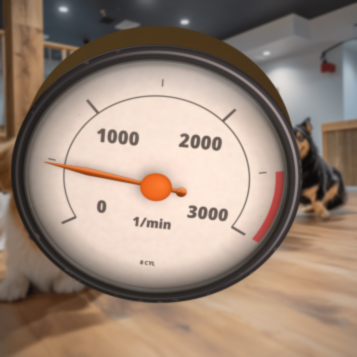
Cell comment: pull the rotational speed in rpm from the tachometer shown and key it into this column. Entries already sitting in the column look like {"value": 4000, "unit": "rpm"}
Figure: {"value": 500, "unit": "rpm"}
